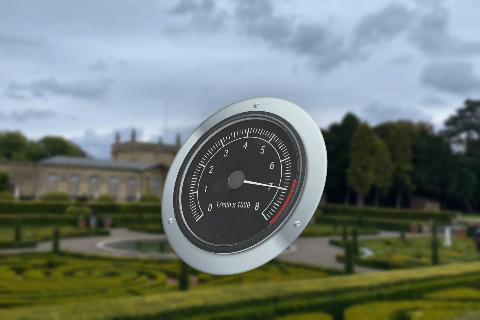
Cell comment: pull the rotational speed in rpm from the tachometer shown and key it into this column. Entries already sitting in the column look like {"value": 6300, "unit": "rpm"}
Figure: {"value": 7000, "unit": "rpm"}
